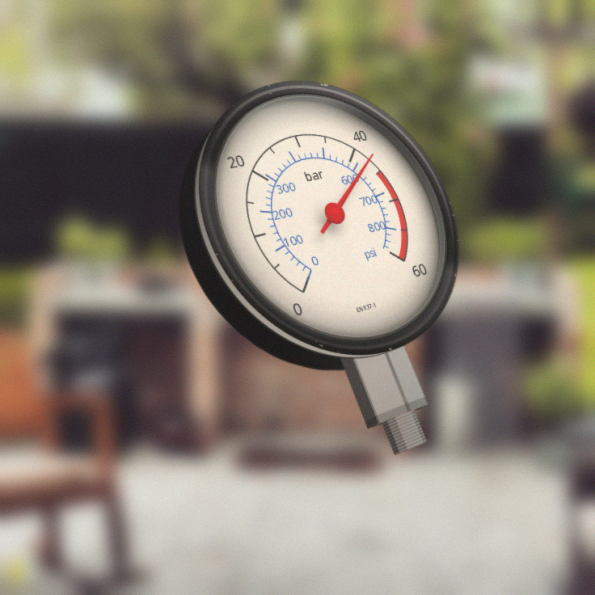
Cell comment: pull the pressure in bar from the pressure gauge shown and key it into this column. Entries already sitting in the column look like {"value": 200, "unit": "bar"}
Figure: {"value": 42.5, "unit": "bar"}
